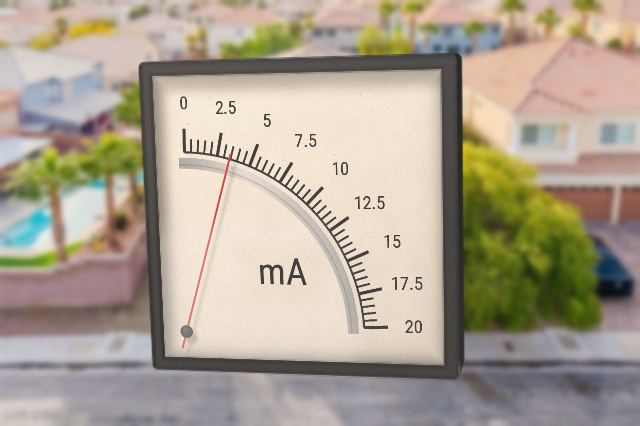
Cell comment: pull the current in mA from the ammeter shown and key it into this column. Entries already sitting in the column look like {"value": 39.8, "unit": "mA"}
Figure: {"value": 3.5, "unit": "mA"}
